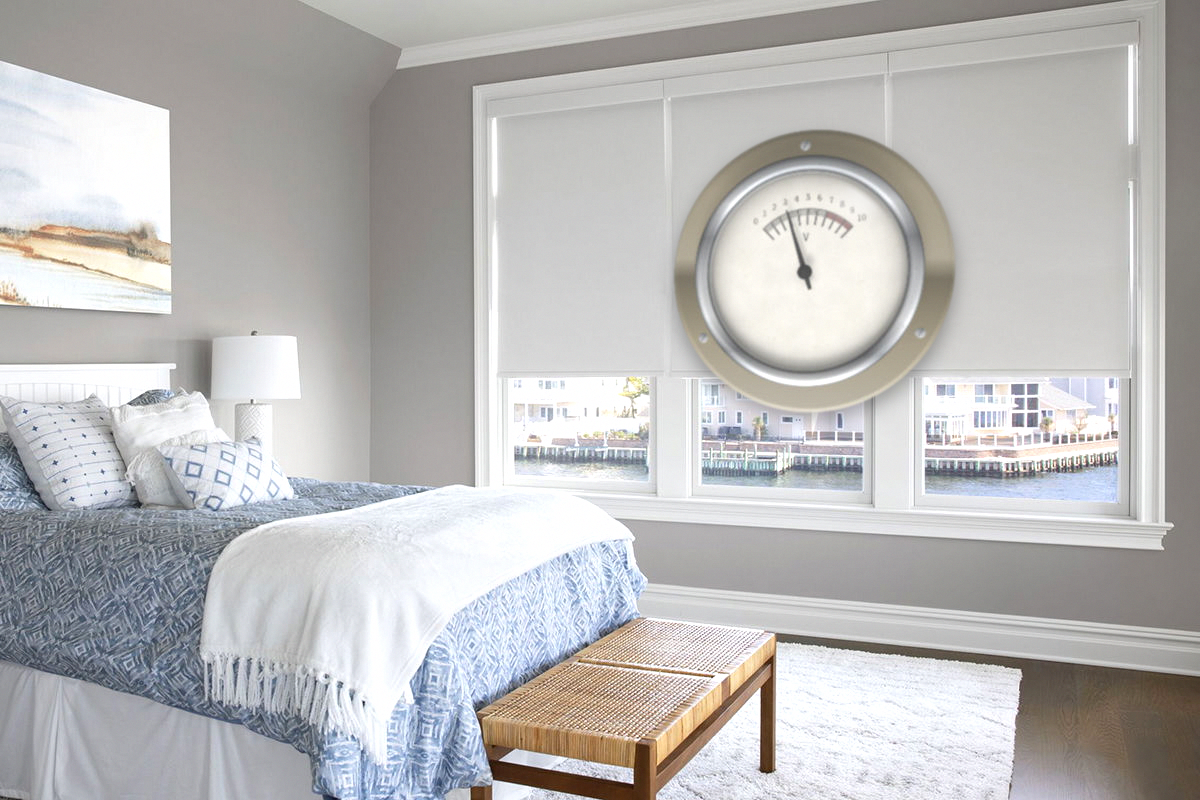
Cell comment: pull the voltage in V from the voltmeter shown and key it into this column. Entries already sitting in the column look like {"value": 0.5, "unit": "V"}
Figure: {"value": 3, "unit": "V"}
